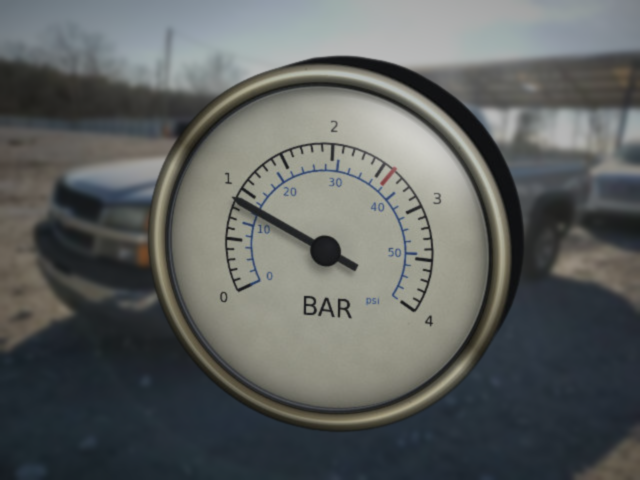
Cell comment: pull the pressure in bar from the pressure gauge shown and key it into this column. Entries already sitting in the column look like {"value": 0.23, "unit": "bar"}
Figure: {"value": 0.9, "unit": "bar"}
